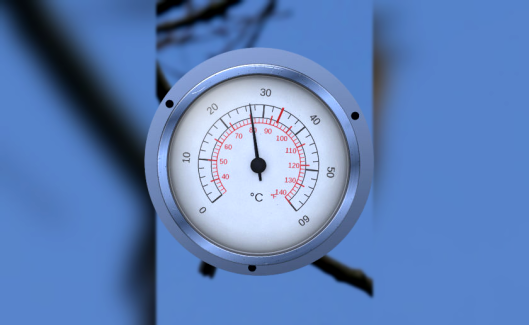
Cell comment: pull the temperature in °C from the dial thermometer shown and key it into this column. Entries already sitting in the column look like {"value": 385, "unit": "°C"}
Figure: {"value": 27, "unit": "°C"}
